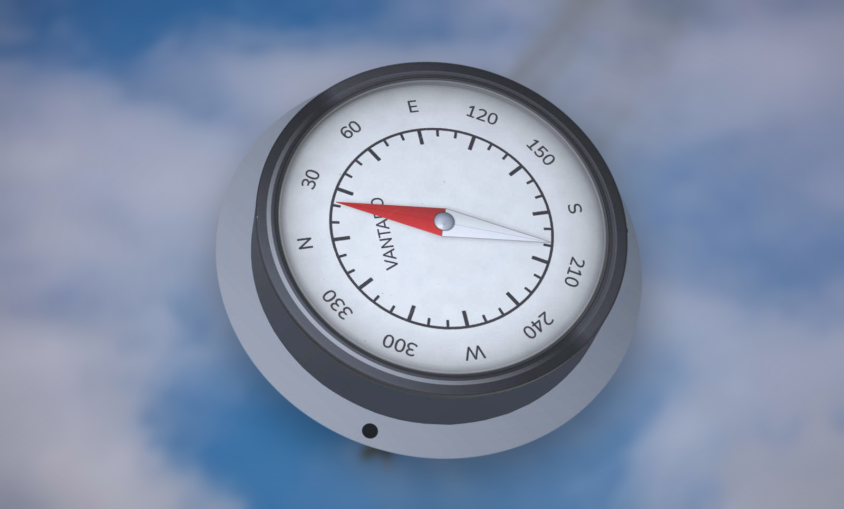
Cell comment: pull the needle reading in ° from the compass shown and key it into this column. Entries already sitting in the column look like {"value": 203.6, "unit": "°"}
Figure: {"value": 20, "unit": "°"}
